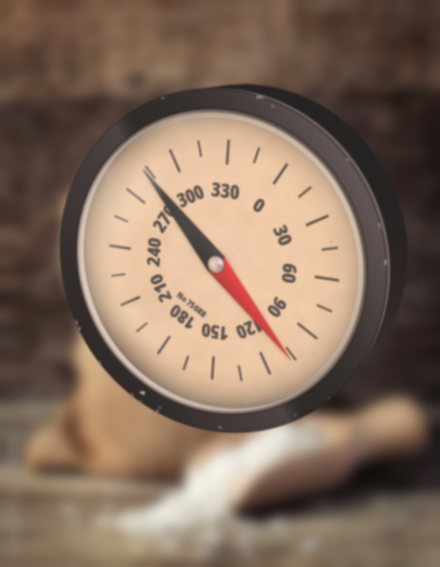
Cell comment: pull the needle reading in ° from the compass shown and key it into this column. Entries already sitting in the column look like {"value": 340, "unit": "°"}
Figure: {"value": 105, "unit": "°"}
